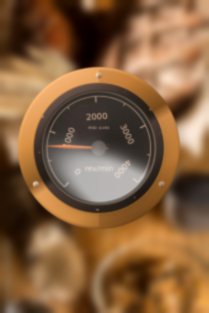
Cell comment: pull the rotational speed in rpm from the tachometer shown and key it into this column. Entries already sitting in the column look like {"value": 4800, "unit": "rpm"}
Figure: {"value": 750, "unit": "rpm"}
